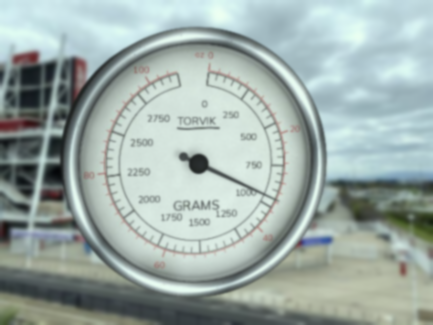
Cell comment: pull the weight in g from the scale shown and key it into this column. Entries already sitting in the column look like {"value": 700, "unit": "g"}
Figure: {"value": 950, "unit": "g"}
